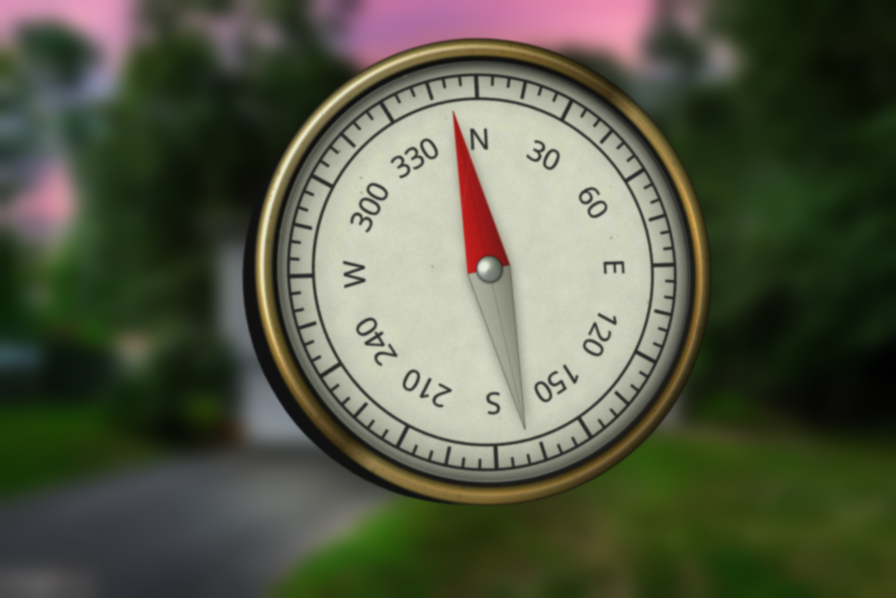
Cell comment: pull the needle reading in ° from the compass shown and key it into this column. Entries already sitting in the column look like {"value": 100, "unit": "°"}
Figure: {"value": 350, "unit": "°"}
